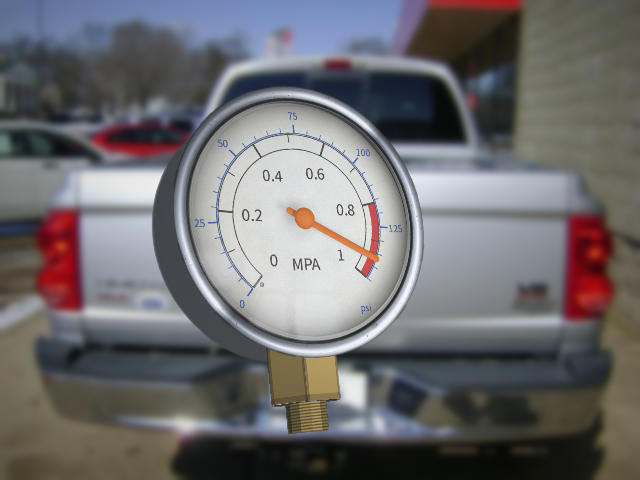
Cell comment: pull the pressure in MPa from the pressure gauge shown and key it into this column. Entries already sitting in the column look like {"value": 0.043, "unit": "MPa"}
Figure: {"value": 0.95, "unit": "MPa"}
